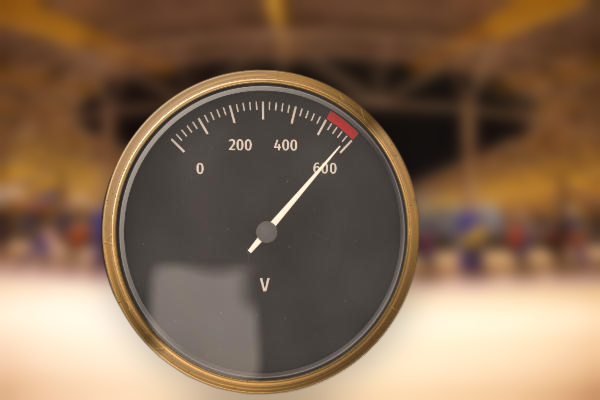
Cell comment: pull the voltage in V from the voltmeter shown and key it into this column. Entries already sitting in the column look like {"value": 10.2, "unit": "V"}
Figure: {"value": 580, "unit": "V"}
